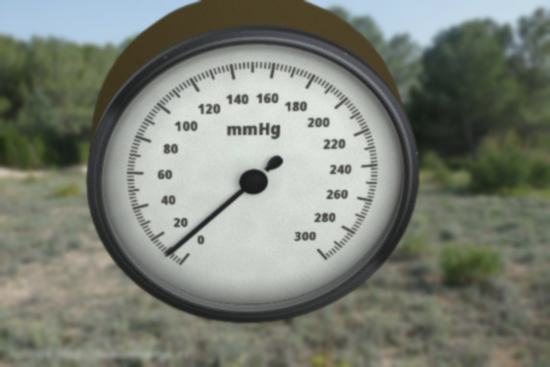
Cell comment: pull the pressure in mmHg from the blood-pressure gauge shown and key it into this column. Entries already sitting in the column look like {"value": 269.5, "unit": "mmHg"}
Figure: {"value": 10, "unit": "mmHg"}
